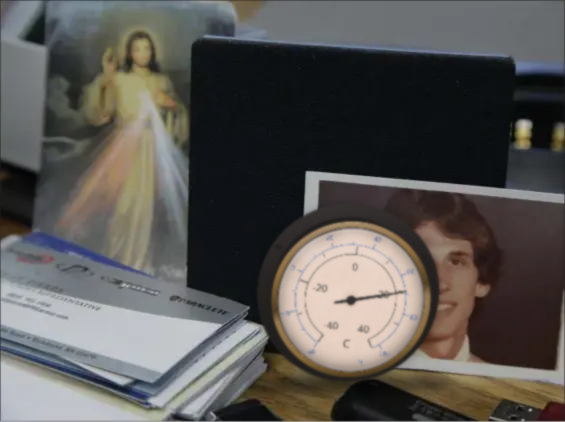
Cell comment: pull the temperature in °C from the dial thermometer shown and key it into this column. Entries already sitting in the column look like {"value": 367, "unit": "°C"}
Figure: {"value": 20, "unit": "°C"}
